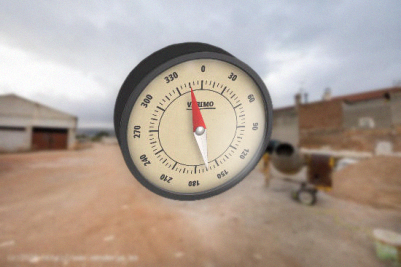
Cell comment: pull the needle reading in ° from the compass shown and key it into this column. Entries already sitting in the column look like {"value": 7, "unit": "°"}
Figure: {"value": 345, "unit": "°"}
